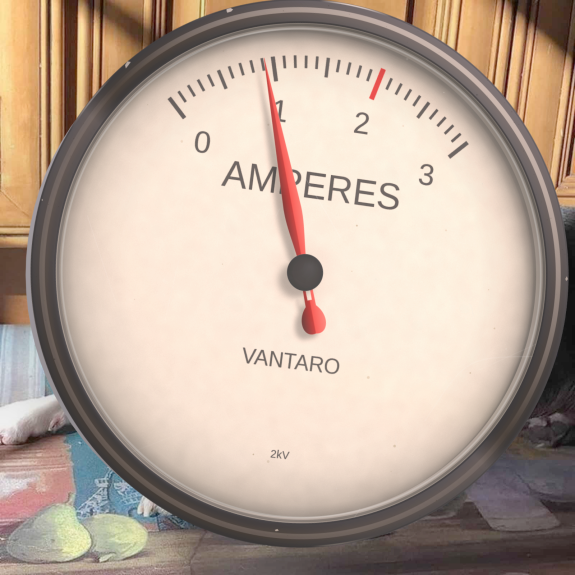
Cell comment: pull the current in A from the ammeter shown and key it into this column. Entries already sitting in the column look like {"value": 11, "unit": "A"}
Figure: {"value": 0.9, "unit": "A"}
